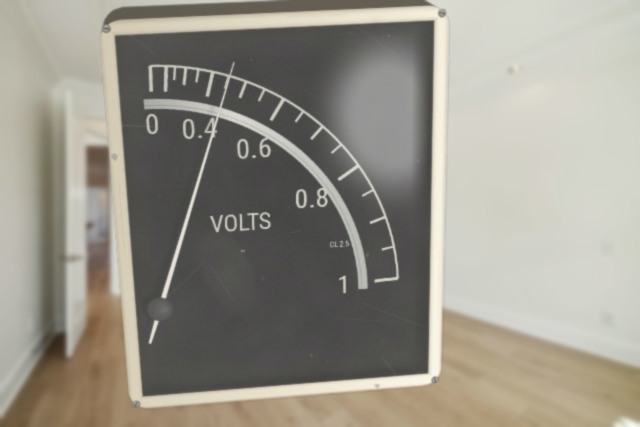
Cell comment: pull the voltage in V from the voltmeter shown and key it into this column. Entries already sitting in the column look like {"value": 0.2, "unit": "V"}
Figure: {"value": 0.45, "unit": "V"}
